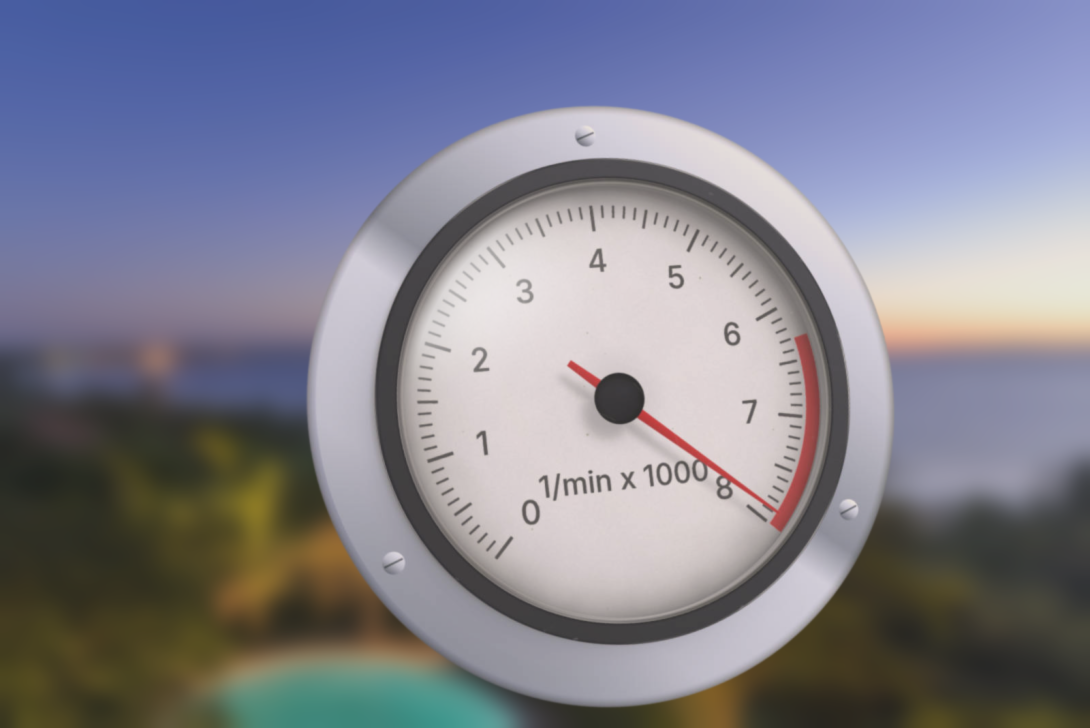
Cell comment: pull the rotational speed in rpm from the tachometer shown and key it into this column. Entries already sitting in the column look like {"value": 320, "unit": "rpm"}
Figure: {"value": 7900, "unit": "rpm"}
